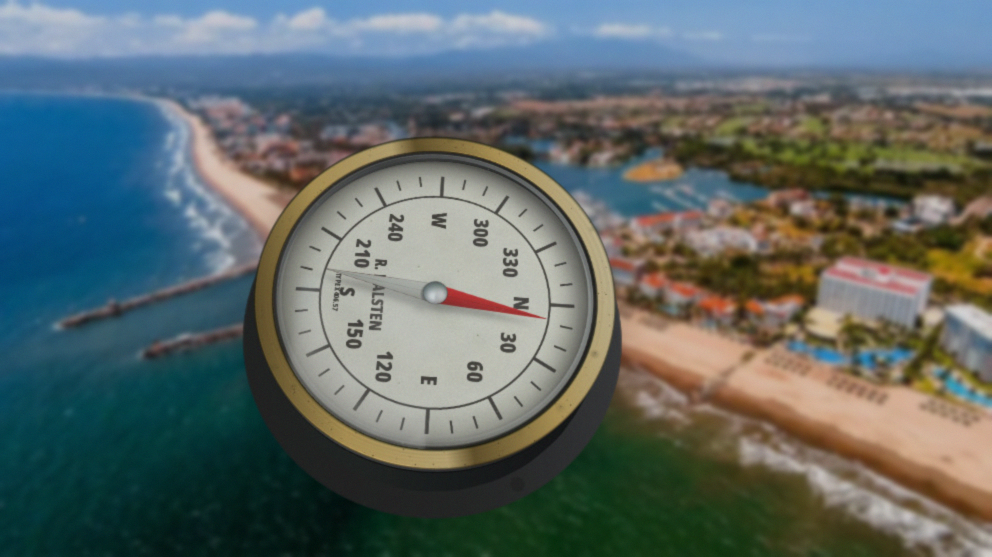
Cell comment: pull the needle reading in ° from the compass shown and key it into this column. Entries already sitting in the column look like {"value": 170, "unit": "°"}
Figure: {"value": 10, "unit": "°"}
